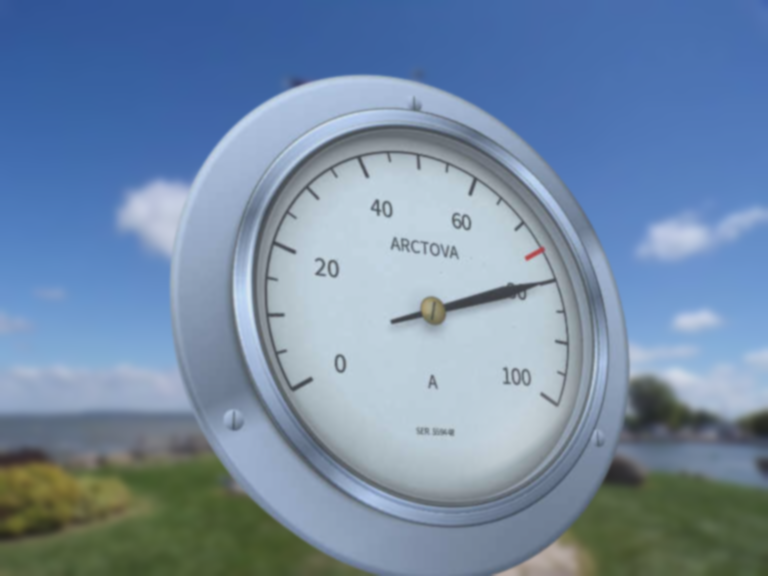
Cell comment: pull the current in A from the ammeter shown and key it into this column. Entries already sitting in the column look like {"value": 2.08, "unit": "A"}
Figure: {"value": 80, "unit": "A"}
